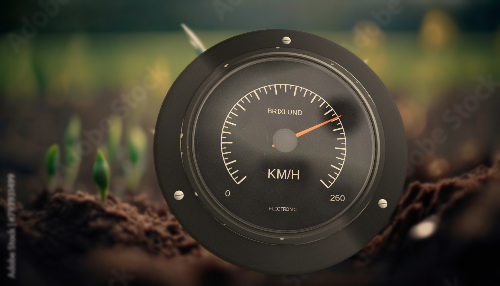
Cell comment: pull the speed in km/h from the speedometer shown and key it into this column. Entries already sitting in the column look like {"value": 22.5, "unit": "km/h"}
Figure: {"value": 190, "unit": "km/h"}
